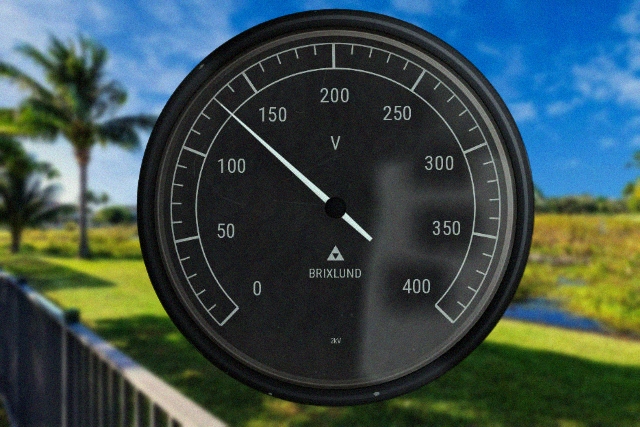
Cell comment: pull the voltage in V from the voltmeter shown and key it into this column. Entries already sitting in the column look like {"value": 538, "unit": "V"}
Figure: {"value": 130, "unit": "V"}
